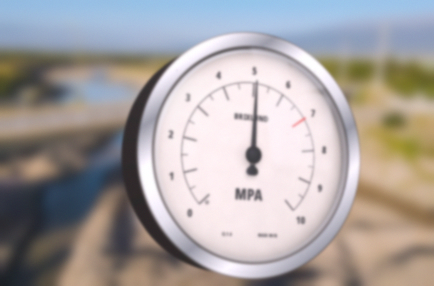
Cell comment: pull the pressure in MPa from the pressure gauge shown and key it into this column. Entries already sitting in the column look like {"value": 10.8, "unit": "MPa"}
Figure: {"value": 5, "unit": "MPa"}
